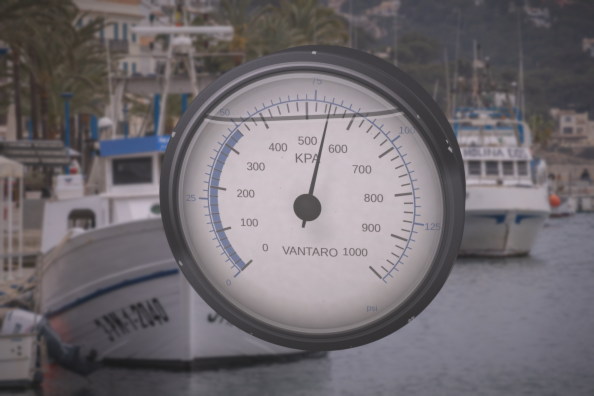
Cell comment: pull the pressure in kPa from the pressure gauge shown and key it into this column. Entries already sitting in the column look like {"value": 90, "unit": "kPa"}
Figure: {"value": 550, "unit": "kPa"}
